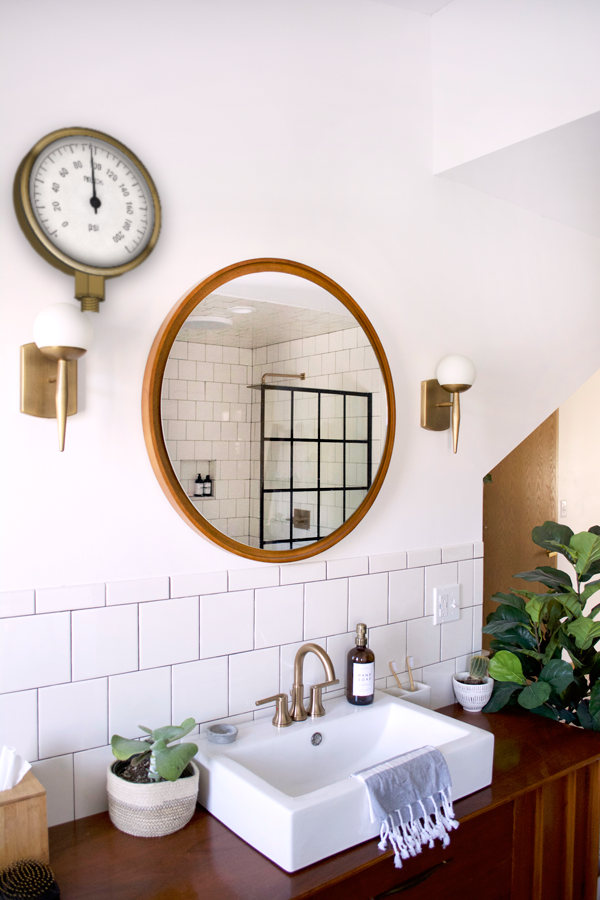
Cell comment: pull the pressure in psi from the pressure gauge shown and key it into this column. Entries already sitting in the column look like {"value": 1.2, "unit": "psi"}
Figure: {"value": 95, "unit": "psi"}
